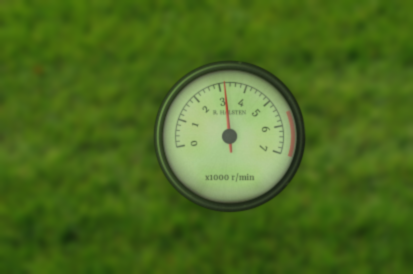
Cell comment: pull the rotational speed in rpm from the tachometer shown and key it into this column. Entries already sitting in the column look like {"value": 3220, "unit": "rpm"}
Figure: {"value": 3200, "unit": "rpm"}
